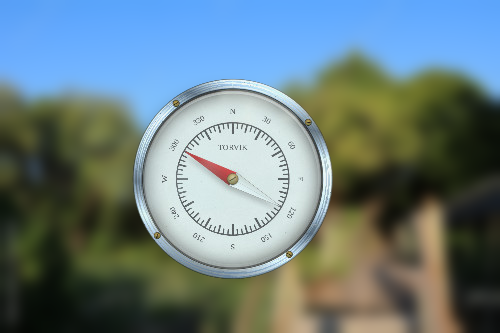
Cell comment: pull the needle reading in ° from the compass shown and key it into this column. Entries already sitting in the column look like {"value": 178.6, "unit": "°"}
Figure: {"value": 300, "unit": "°"}
